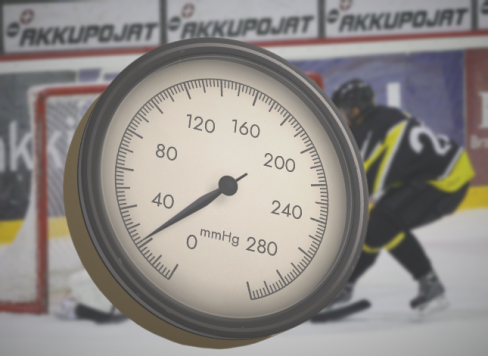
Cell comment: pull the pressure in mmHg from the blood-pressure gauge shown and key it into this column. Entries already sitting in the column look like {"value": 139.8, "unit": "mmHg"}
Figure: {"value": 22, "unit": "mmHg"}
